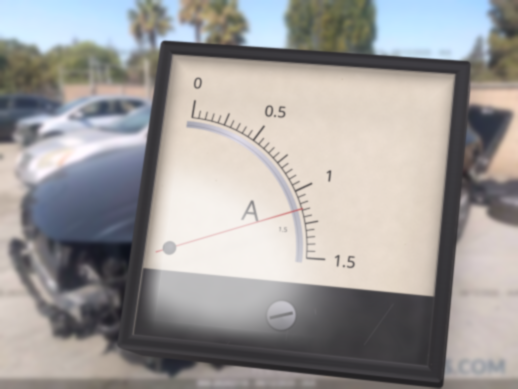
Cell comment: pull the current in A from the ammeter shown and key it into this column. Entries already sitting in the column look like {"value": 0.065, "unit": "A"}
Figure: {"value": 1.15, "unit": "A"}
